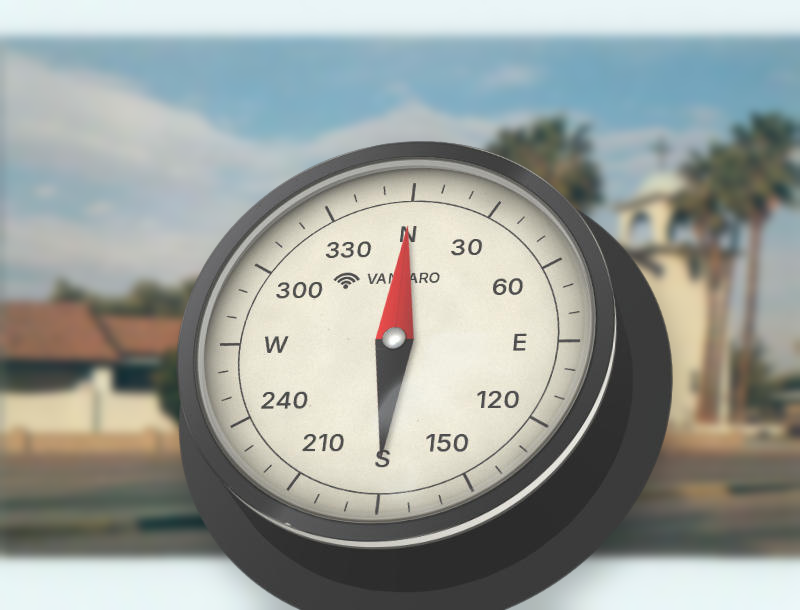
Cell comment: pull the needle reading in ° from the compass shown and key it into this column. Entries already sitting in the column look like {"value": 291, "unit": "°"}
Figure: {"value": 0, "unit": "°"}
